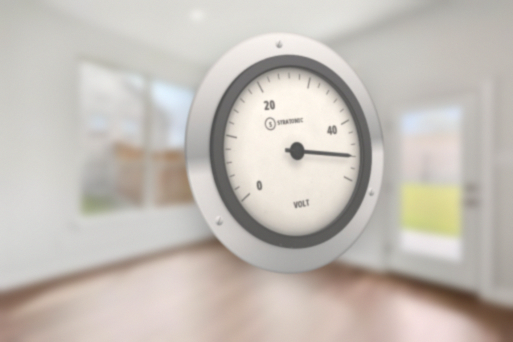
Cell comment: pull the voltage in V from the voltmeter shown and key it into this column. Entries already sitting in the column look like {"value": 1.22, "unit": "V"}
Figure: {"value": 46, "unit": "V"}
